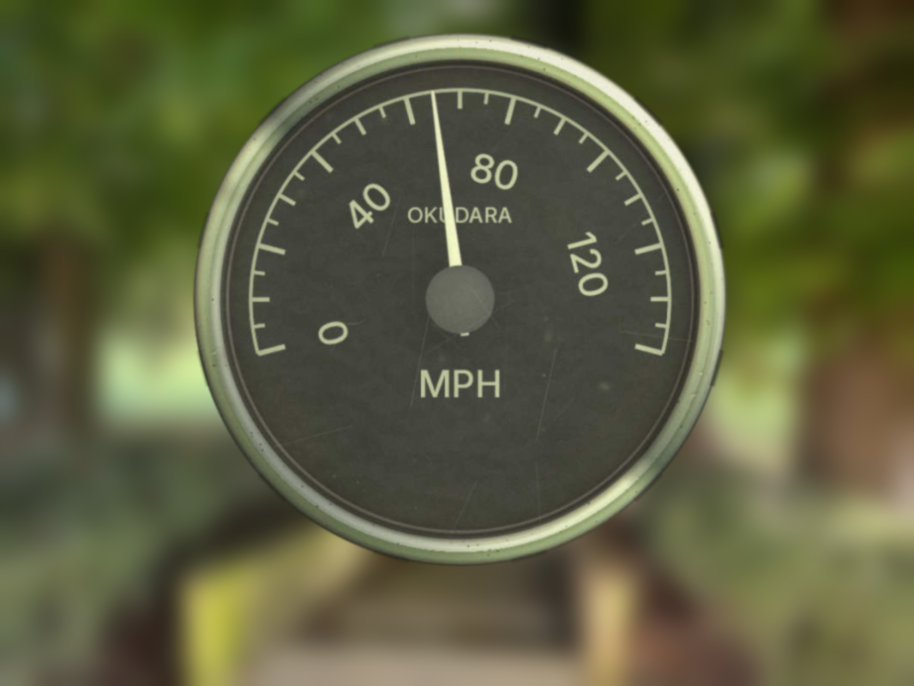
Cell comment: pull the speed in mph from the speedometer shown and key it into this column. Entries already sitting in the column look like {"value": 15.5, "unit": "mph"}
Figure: {"value": 65, "unit": "mph"}
